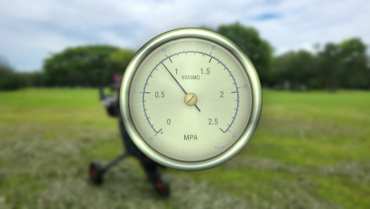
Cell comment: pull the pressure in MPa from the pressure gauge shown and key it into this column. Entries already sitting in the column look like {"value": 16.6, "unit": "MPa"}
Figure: {"value": 0.9, "unit": "MPa"}
